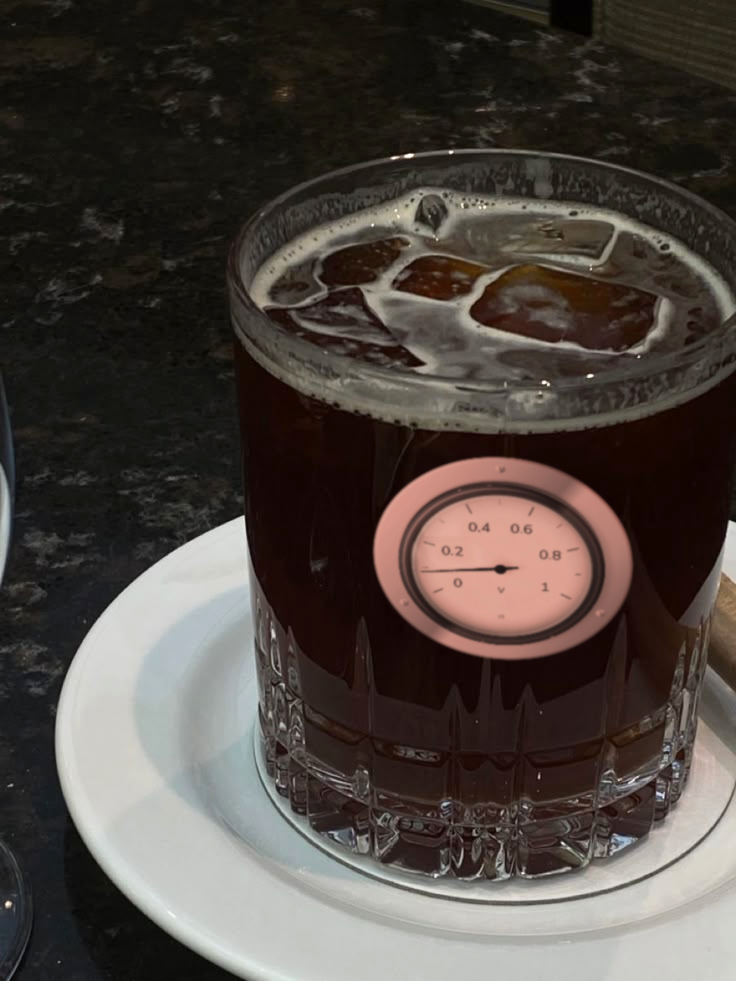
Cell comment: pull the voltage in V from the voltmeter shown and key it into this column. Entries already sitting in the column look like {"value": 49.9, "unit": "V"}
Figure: {"value": 0.1, "unit": "V"}
